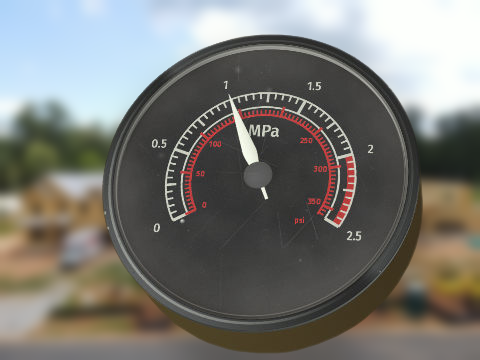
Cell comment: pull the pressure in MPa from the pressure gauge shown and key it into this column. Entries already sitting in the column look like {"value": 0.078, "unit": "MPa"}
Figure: {"value": 1, "unit": "MPa"}
